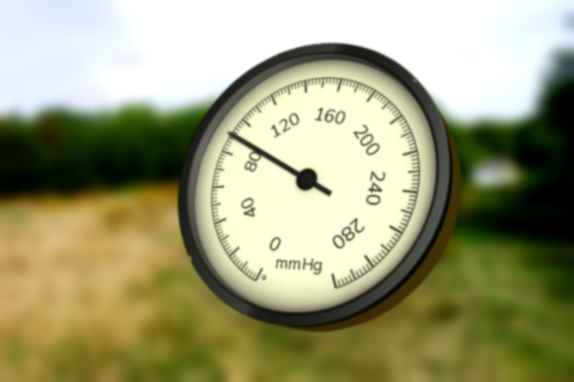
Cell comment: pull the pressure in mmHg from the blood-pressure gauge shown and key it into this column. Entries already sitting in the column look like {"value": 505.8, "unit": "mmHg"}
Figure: {"value": 90, "unit": "mmHg"}
